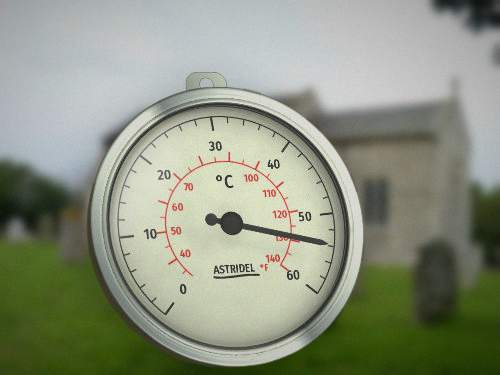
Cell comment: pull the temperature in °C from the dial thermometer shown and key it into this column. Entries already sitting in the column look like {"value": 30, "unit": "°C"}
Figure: {"value": 54, "unit": "°C"}
